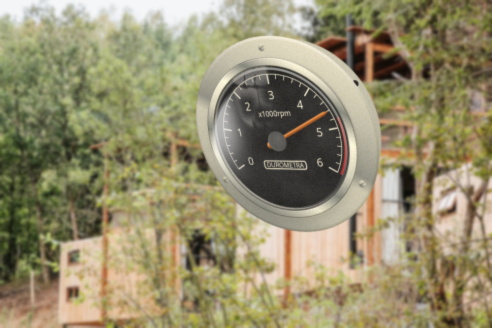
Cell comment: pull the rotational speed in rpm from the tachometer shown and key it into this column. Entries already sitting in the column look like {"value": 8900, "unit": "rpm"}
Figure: {"value": 4600, "unit": "rpm"}
